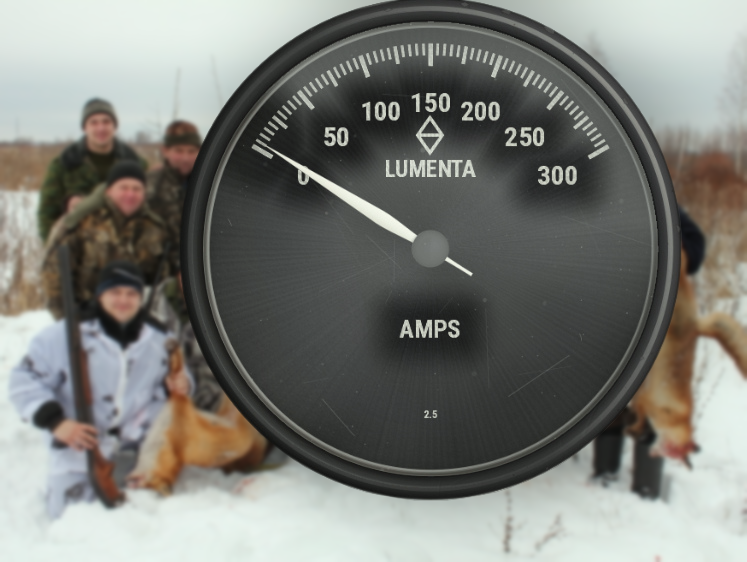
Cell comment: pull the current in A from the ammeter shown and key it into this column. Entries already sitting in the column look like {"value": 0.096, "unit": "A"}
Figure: {"value": 5, "unit": "A"}
